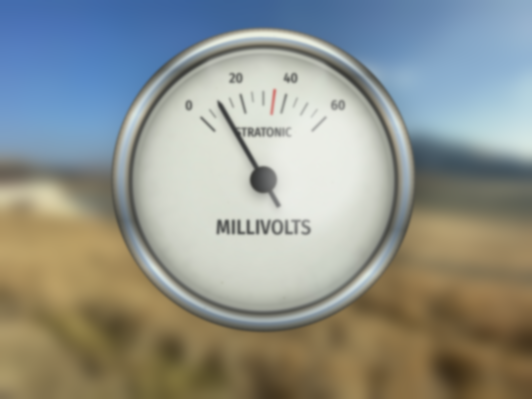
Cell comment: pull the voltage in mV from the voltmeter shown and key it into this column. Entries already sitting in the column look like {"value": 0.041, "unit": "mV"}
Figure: {"value": 10, "unit": "mV"}
